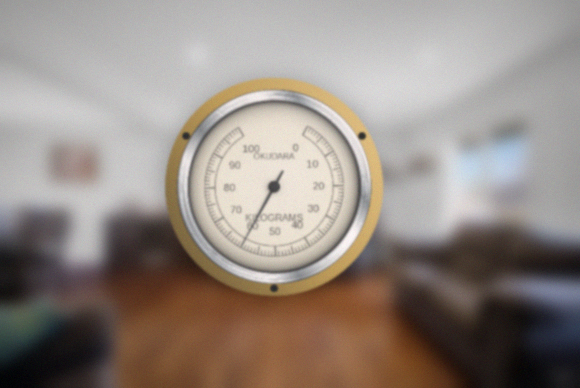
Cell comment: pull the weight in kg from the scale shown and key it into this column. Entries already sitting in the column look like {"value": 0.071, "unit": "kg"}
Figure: {"value": 60, "unit": "kg"}
